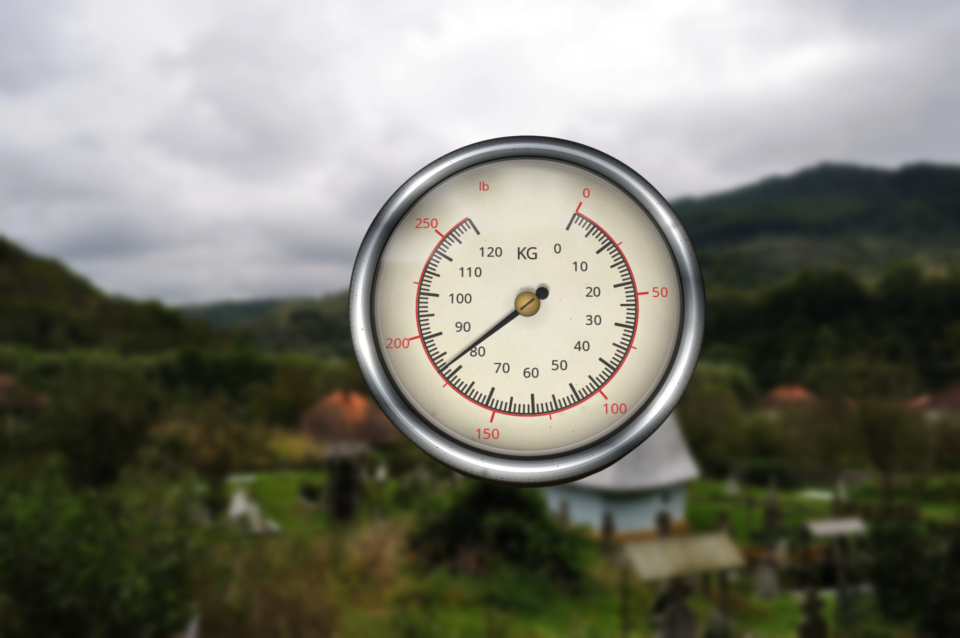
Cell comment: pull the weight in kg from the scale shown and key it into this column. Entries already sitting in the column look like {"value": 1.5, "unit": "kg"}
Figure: {"value": 82, "unit": "kg"}
